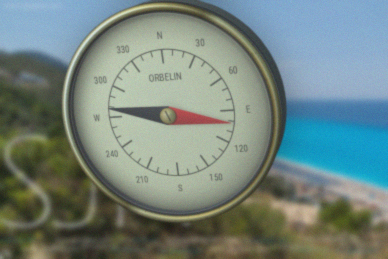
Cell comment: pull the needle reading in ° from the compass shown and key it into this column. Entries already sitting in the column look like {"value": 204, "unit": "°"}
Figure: {"value": 100, "unit": "°"}
